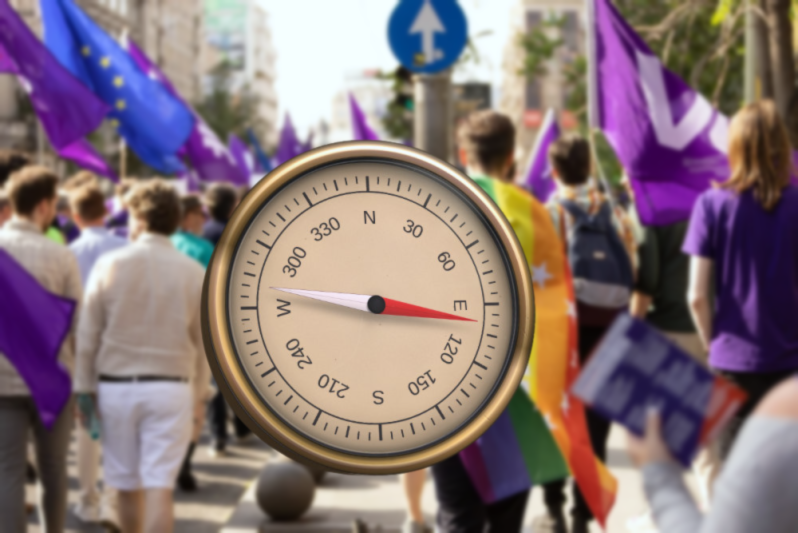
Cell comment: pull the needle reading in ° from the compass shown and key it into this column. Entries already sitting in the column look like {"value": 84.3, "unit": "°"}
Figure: {"value": 100, "unit": "°"}
